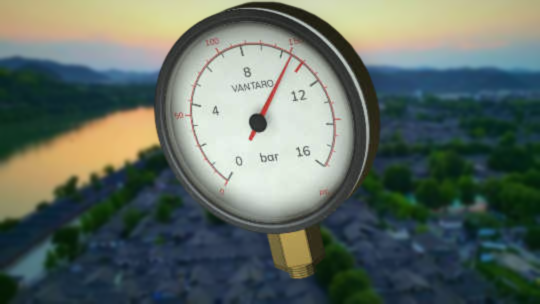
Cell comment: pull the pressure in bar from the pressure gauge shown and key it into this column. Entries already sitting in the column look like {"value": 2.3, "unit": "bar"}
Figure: {"value": 10.5, "unit": "bar"}
